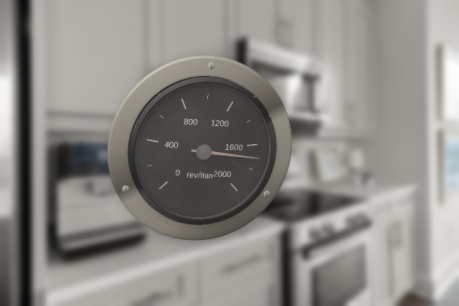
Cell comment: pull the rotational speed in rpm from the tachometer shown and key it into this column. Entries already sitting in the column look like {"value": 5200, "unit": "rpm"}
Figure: {"value": 1700, "unit": "rpm"}
